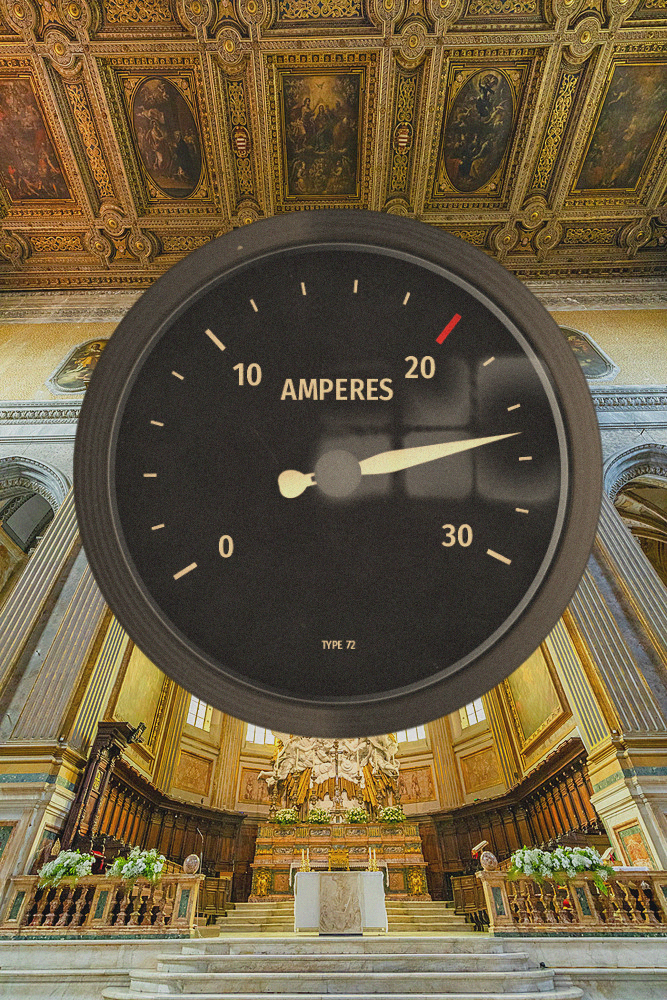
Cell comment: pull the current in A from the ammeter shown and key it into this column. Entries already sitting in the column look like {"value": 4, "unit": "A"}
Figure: {"value": 25, "unit": "A"}
